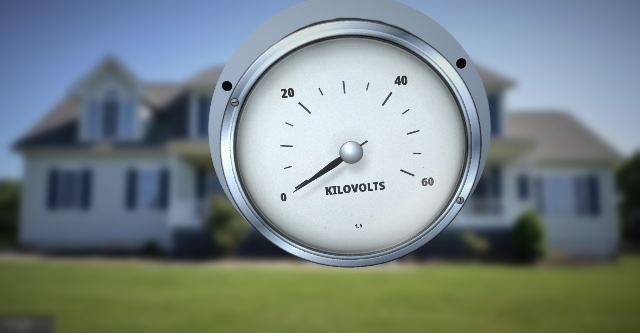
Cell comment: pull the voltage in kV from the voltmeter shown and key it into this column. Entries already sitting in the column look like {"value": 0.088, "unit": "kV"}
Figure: {"value": 0, "unit": "kV"}
